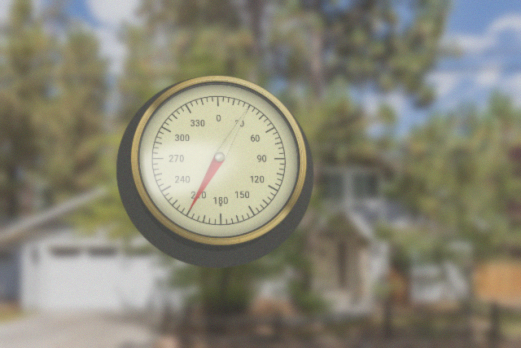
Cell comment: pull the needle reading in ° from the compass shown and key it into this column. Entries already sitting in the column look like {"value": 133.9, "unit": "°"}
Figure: {"value": 210, "unit": "°"}
